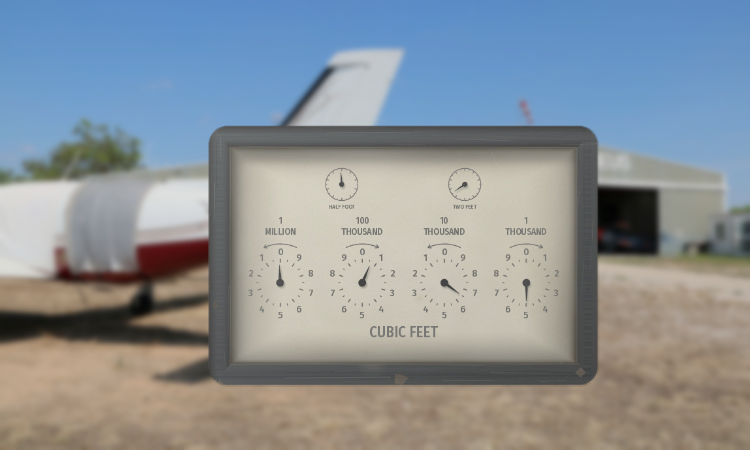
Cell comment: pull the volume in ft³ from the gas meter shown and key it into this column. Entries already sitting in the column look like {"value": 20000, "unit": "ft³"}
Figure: {"value": 6500, "unit": "ft³"}
